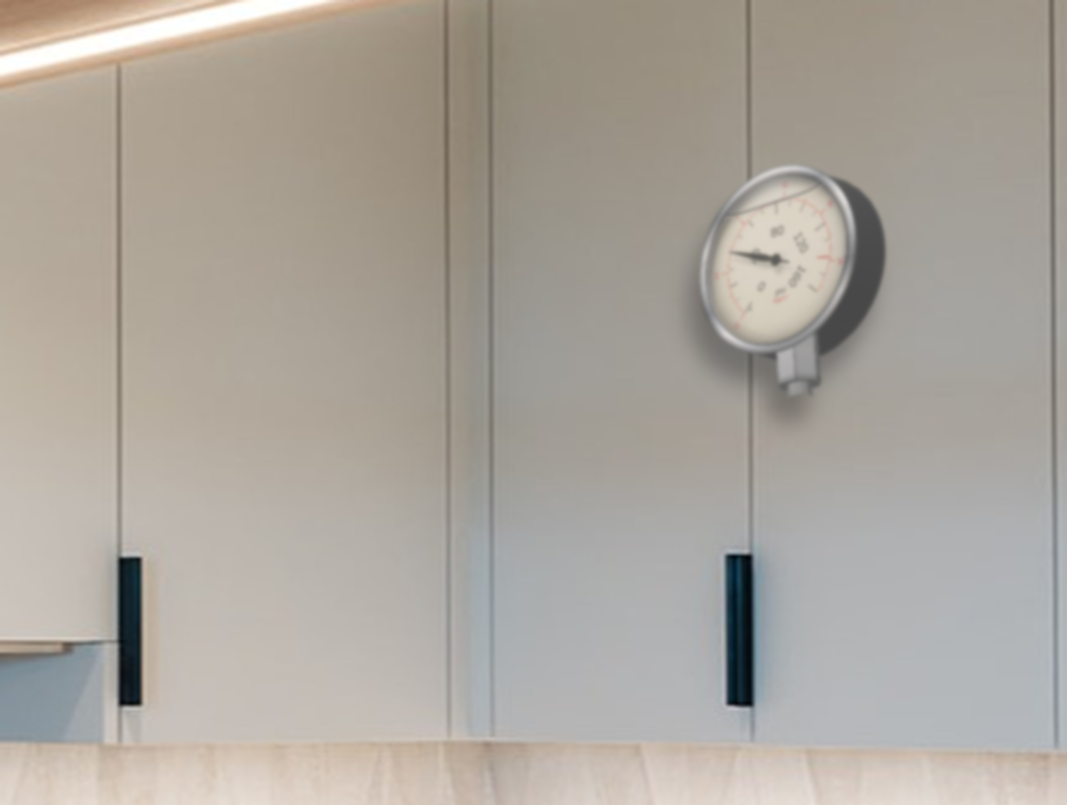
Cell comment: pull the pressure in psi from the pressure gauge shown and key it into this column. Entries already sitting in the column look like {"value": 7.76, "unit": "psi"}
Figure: {"value": 40, "unit": "psi"}
